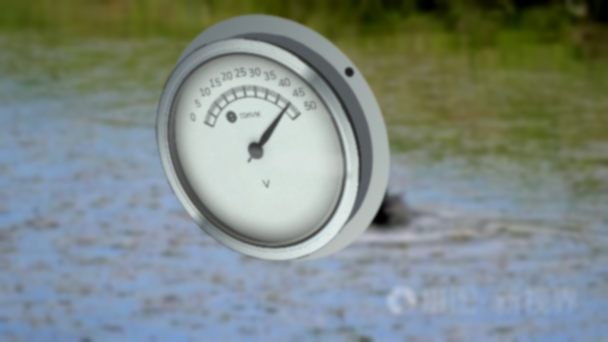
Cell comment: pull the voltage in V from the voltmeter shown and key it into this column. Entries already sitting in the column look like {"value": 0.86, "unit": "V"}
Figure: {"value": 45, "unit": "V"}
